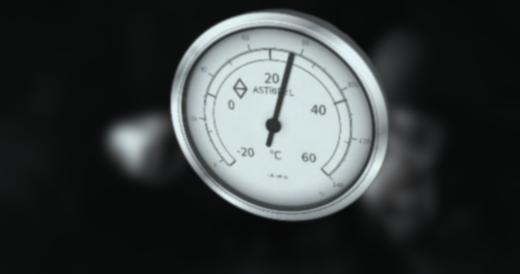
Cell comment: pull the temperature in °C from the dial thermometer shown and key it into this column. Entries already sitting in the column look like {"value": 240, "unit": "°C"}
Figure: {"value": 25, "unit": "°C"}
